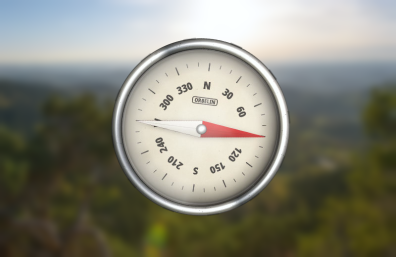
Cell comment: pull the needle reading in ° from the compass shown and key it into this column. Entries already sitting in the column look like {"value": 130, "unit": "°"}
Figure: {"value": 90, "unit": "°"}
